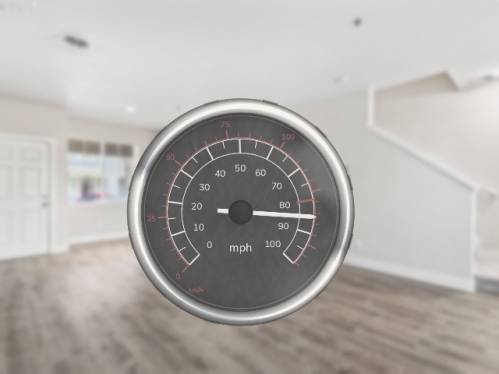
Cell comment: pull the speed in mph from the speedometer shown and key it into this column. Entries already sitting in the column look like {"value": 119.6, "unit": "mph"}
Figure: {"value": 85, "unit": "mph"}
